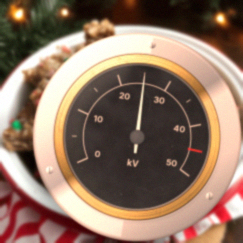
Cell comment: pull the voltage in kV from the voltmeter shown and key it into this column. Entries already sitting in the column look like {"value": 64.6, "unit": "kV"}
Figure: {"value": 25, "unit": "kV"}
